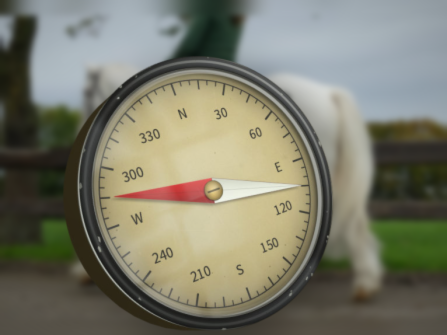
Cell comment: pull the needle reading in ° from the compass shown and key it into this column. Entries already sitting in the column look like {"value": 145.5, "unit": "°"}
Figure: {"value": 285, "unit": "°"}
